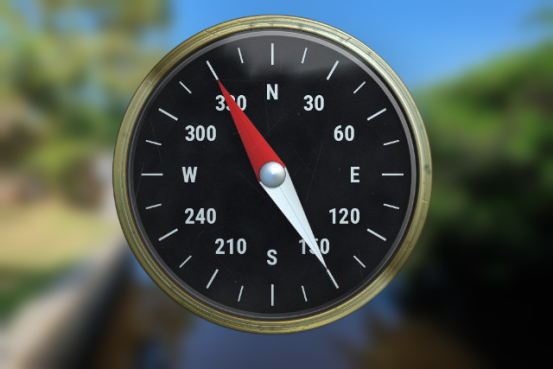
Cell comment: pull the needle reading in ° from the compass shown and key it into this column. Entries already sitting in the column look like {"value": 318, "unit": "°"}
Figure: {"value": 330, "unit": "°"}
